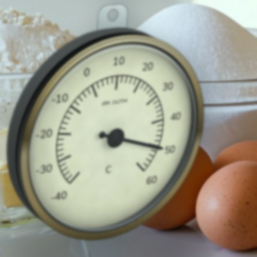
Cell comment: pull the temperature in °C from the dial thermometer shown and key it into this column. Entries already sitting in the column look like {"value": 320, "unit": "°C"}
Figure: {"value": 50, "unit": "°C"}
